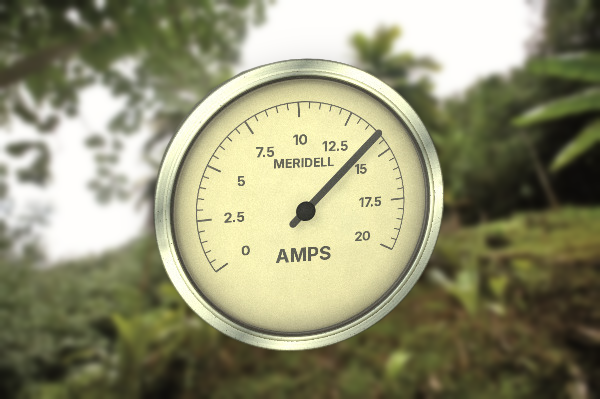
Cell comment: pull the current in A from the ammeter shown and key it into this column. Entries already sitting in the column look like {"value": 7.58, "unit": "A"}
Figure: {"value": 14, "unit": "A"}
